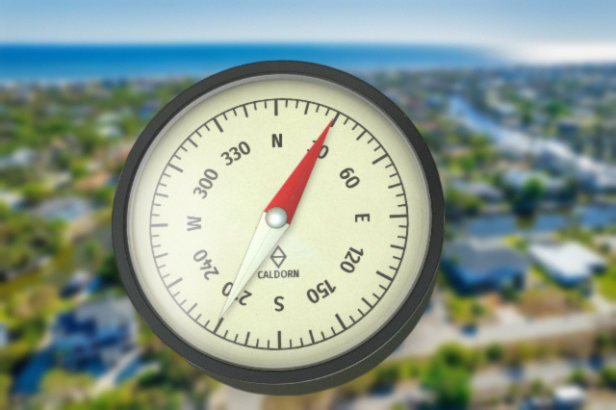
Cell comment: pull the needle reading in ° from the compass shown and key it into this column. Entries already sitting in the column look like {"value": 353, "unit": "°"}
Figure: {"value": 30, "unit": "°"}
